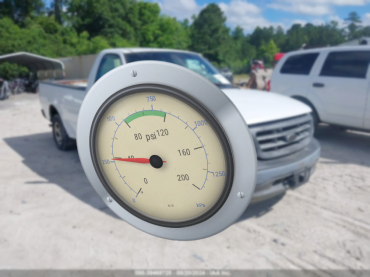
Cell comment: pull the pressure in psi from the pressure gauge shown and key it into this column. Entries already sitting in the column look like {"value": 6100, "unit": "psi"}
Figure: {"value": 40, "unit": "psi"}
